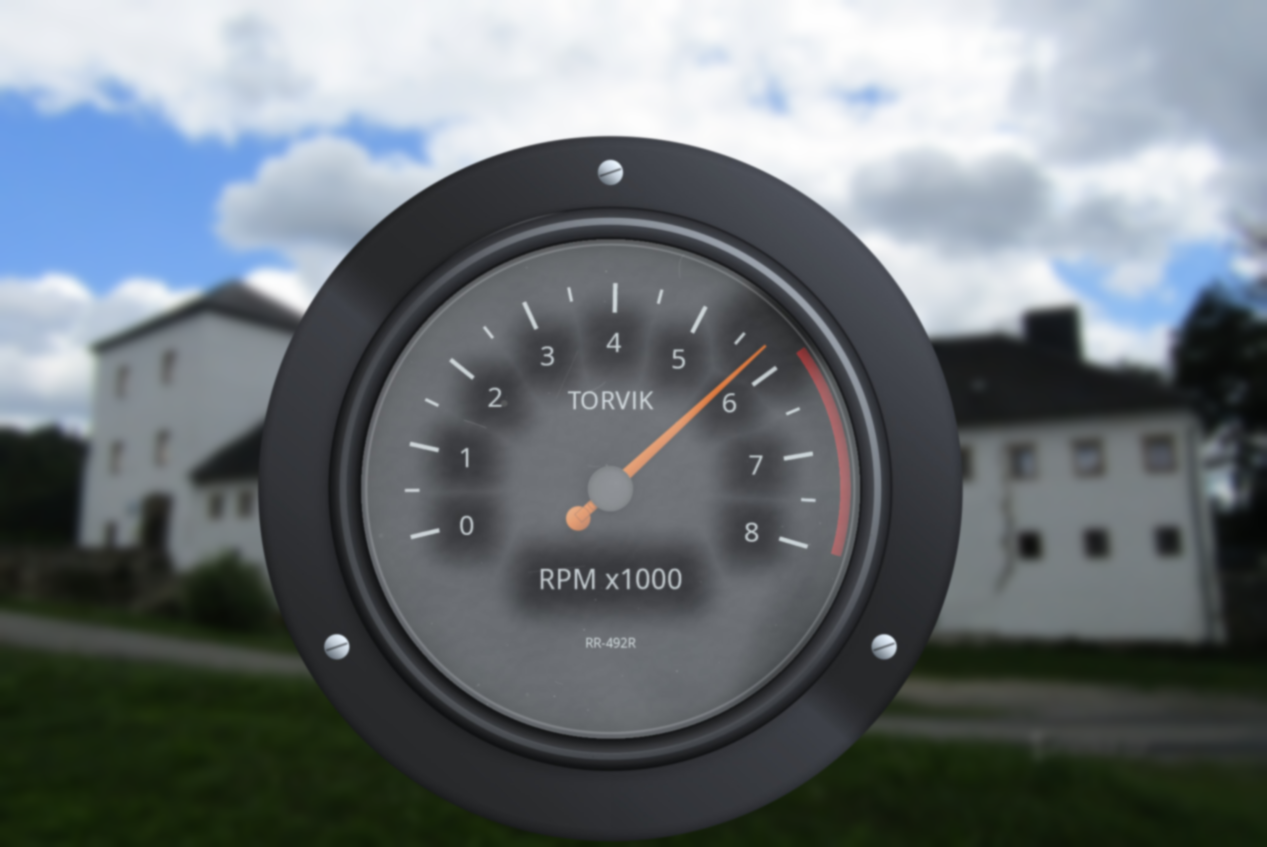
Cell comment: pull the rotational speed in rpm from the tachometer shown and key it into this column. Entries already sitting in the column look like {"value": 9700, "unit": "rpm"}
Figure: {"value": 5750, "unit": "rpm"}
